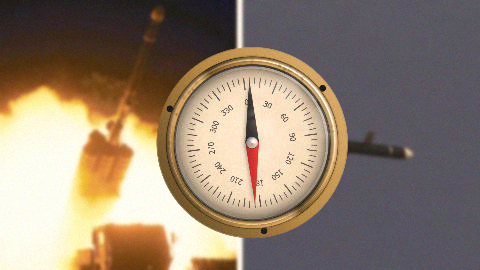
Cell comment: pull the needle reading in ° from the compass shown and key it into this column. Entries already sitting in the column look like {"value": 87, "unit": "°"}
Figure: {"value": 185, "unit": "°"}
